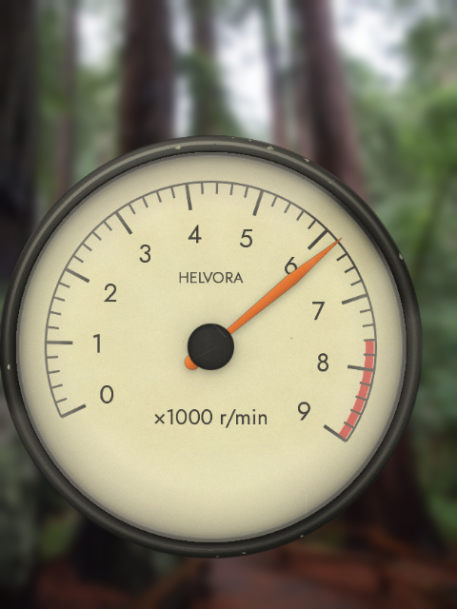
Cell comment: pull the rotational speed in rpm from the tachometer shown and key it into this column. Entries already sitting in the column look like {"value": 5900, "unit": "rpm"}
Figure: {"value": 6200, "unit": "rpm"}
